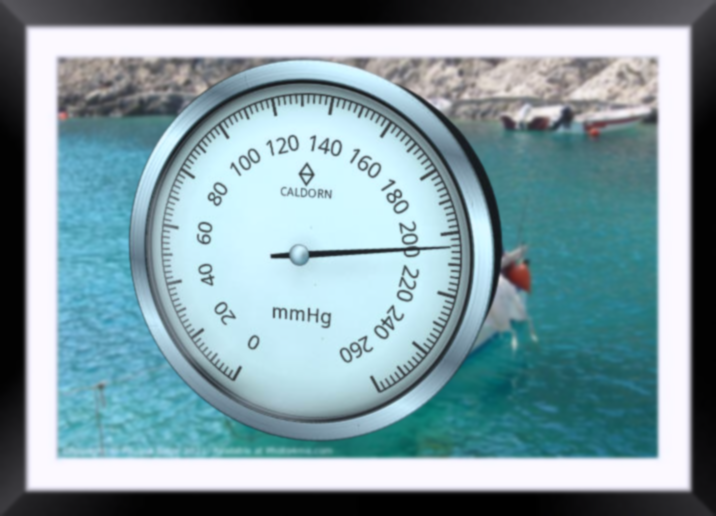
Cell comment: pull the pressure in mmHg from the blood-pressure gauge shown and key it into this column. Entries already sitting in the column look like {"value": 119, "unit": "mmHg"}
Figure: {"value": 204, "unit": "mmHg"}
